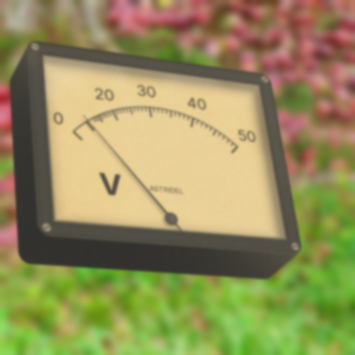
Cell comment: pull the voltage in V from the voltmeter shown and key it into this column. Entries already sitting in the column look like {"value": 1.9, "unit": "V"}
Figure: {"value": 10, "unit": "V"}
